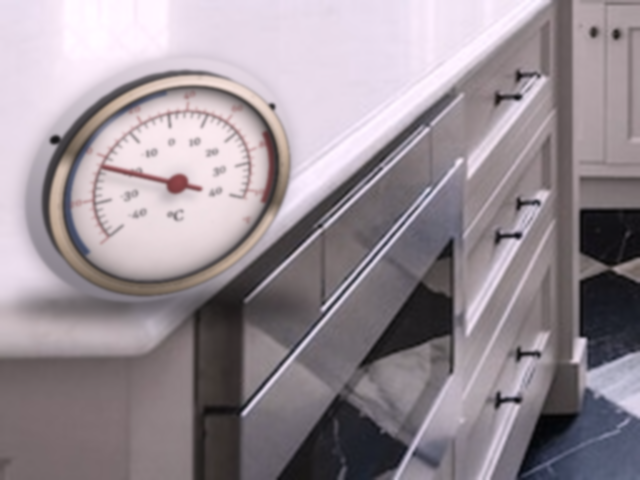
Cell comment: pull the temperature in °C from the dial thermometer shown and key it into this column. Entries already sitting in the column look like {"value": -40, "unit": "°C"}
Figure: {"value": -20, "unit": "°C"}
